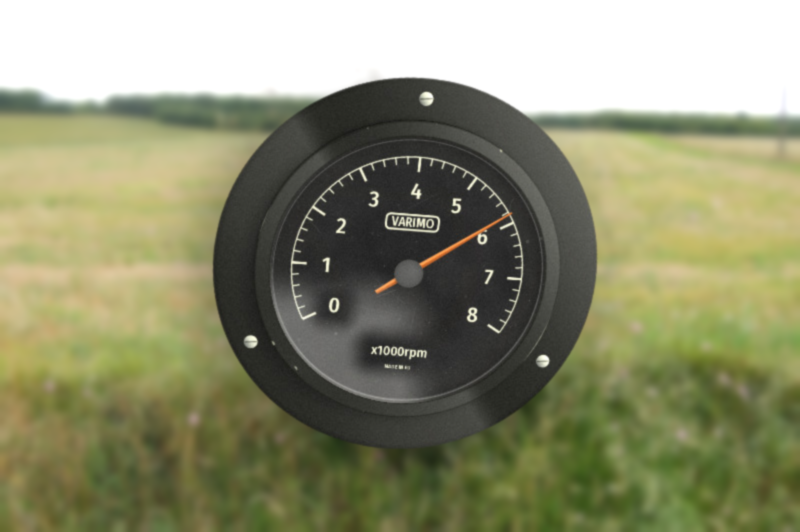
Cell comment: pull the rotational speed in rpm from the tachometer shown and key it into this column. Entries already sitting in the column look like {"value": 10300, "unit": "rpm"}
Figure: {"value": 5800, "unit": "rpm"}
